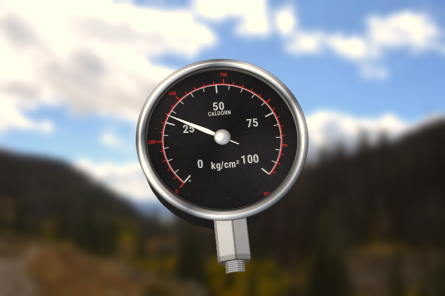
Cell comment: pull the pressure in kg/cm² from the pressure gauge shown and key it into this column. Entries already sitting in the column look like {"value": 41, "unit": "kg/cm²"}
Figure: {"value": 27.5, "unit": "kg/cm²"}
